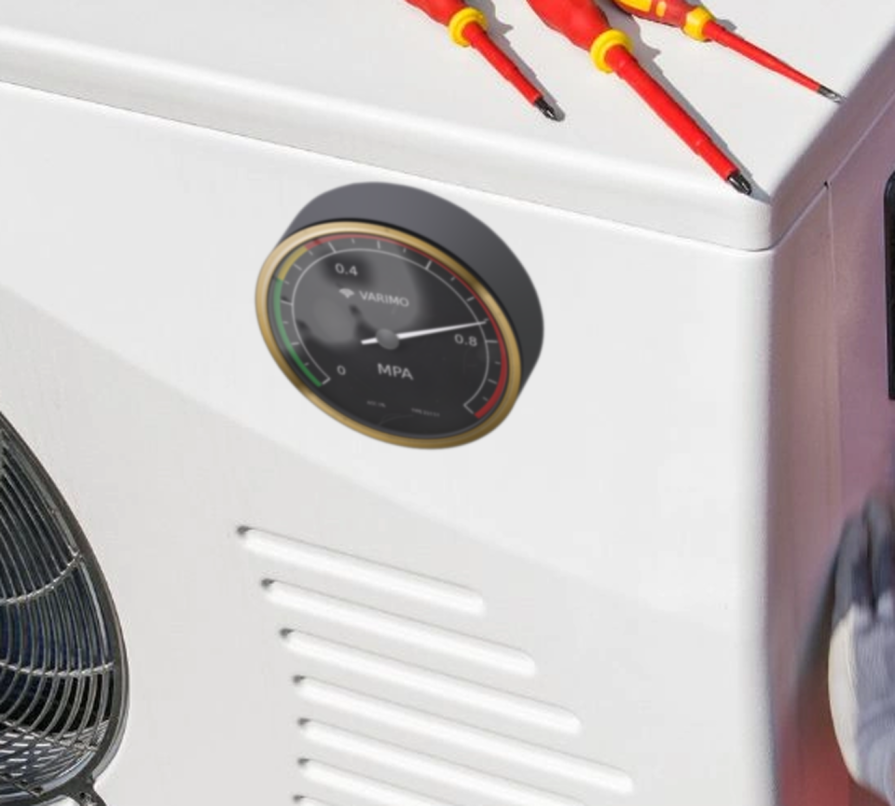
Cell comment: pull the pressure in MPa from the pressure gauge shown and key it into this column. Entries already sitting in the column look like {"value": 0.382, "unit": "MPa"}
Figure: {"value": 0.75, "unit": "MPa"}
